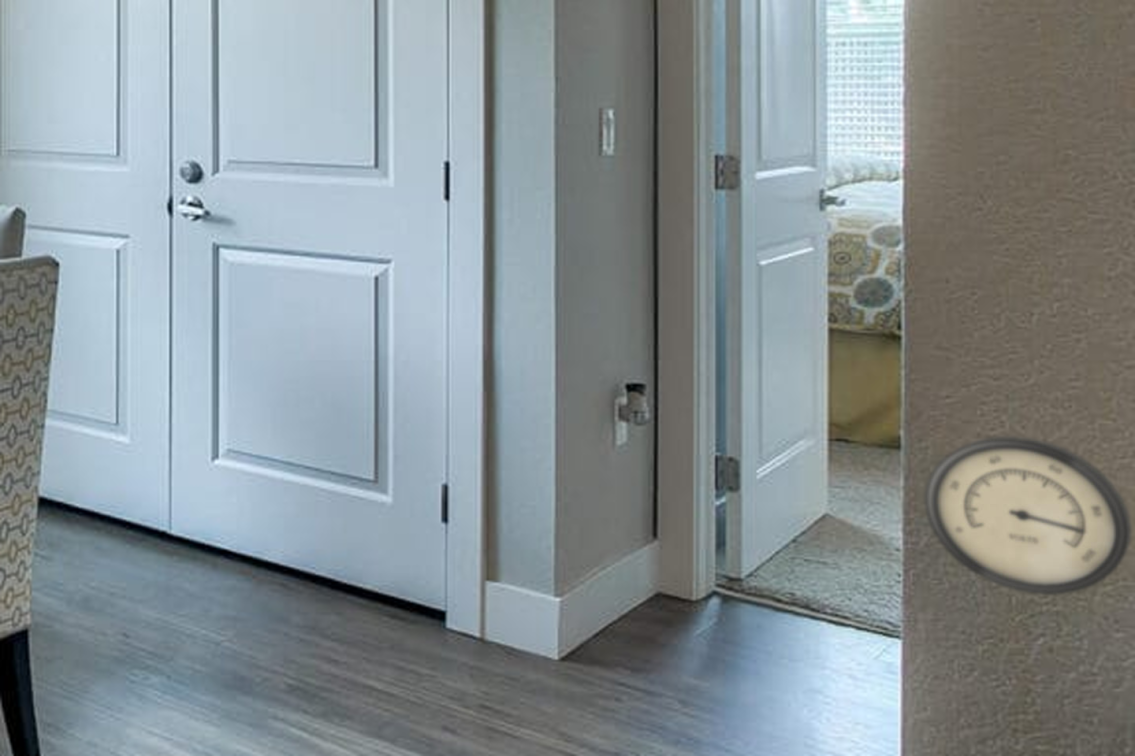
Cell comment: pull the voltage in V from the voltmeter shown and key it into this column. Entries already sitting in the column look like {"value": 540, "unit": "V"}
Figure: {"value": 90, "unit": "V"}
